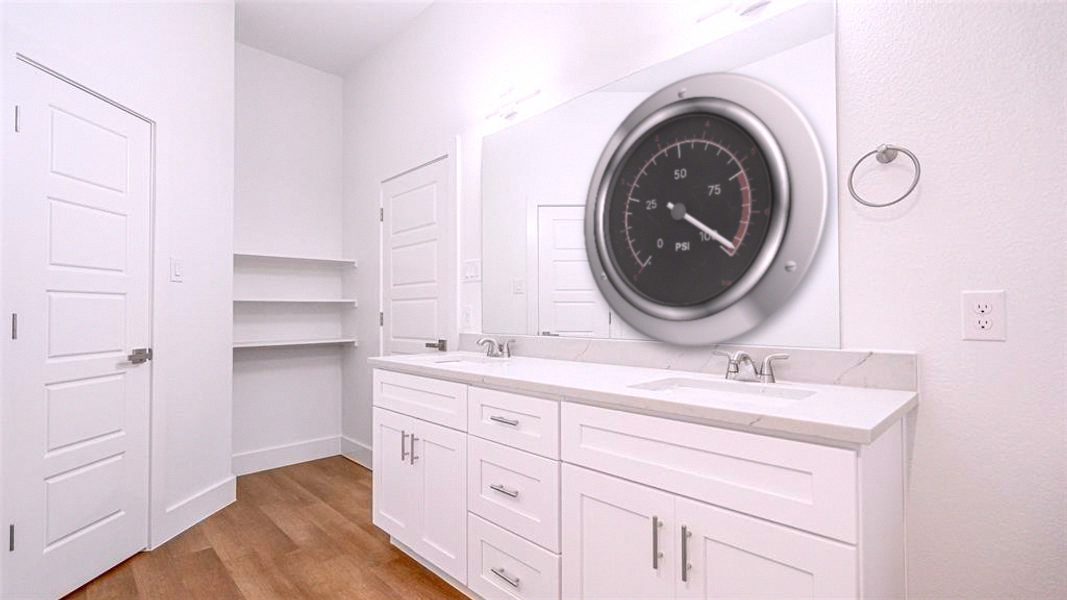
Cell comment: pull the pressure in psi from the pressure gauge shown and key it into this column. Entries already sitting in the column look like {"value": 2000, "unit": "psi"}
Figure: {"value": 97.5, "unit": "psi"}
